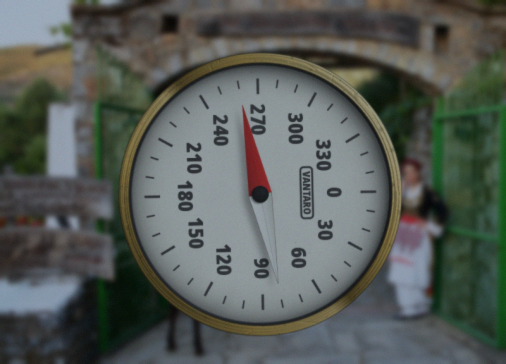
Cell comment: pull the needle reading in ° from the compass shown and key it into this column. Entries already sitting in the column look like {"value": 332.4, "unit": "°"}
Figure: {"value": 260, "unit": "°"}
